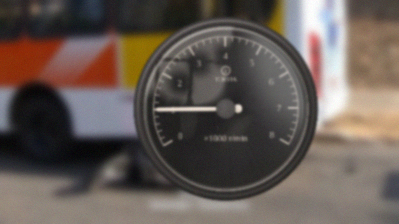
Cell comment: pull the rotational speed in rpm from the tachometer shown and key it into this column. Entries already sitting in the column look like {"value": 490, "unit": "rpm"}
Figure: {"value": 1000, "unit": "rpm"}
